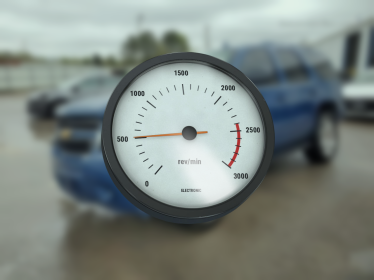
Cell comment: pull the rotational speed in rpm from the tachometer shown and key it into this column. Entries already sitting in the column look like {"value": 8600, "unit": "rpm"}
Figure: {"value": 500, "unit": "rpm"}
